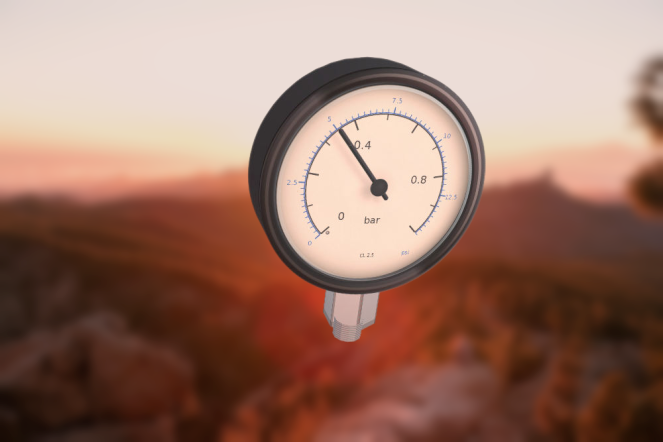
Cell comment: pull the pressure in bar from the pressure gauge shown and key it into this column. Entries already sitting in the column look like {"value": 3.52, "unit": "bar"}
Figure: {"value": 0.35, "unit": "bar"}
